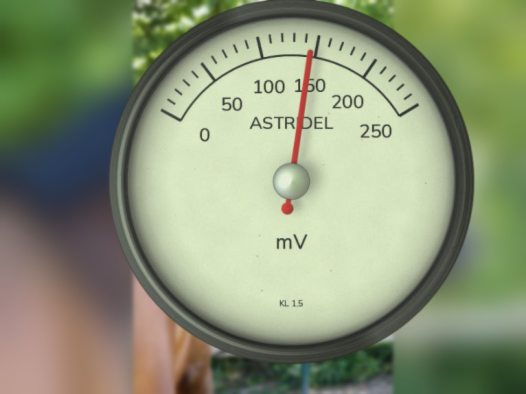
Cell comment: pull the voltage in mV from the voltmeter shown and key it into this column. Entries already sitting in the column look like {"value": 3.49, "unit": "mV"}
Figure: {"value": 145, "unit": "mV"}
